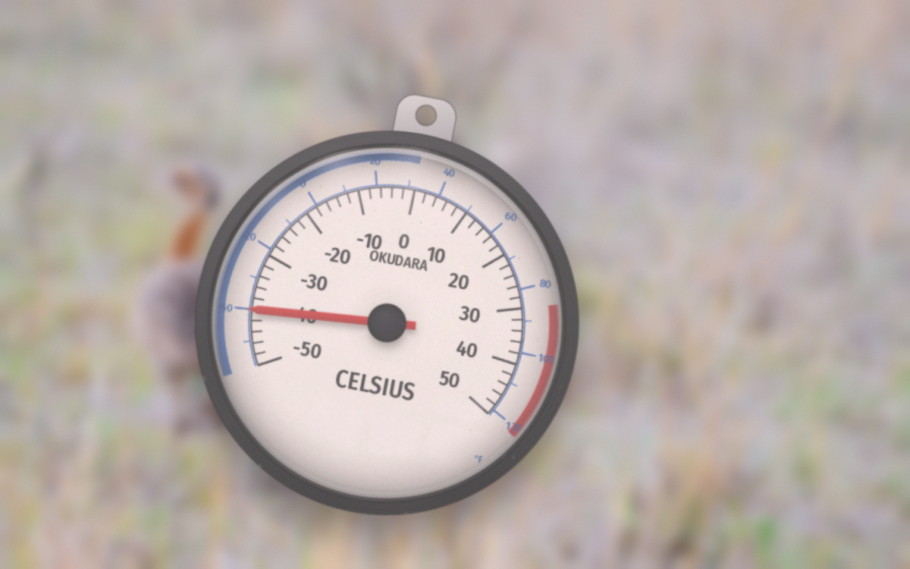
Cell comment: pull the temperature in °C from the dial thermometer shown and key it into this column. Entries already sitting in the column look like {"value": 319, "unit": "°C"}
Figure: {"value": -40, "unit": "°C"}
